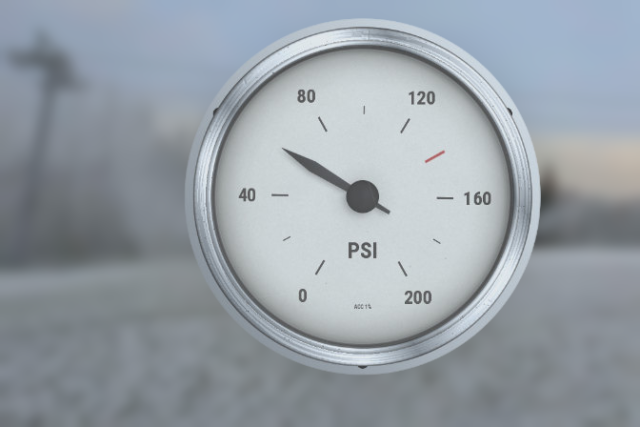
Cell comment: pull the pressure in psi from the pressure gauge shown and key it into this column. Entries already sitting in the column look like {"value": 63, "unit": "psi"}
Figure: {"value": 60, "unit": "psi"}
